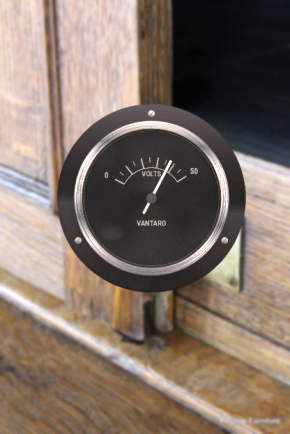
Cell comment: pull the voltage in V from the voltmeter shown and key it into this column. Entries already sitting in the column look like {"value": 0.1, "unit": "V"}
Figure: {"value": 37.5, "unit": "V"}
